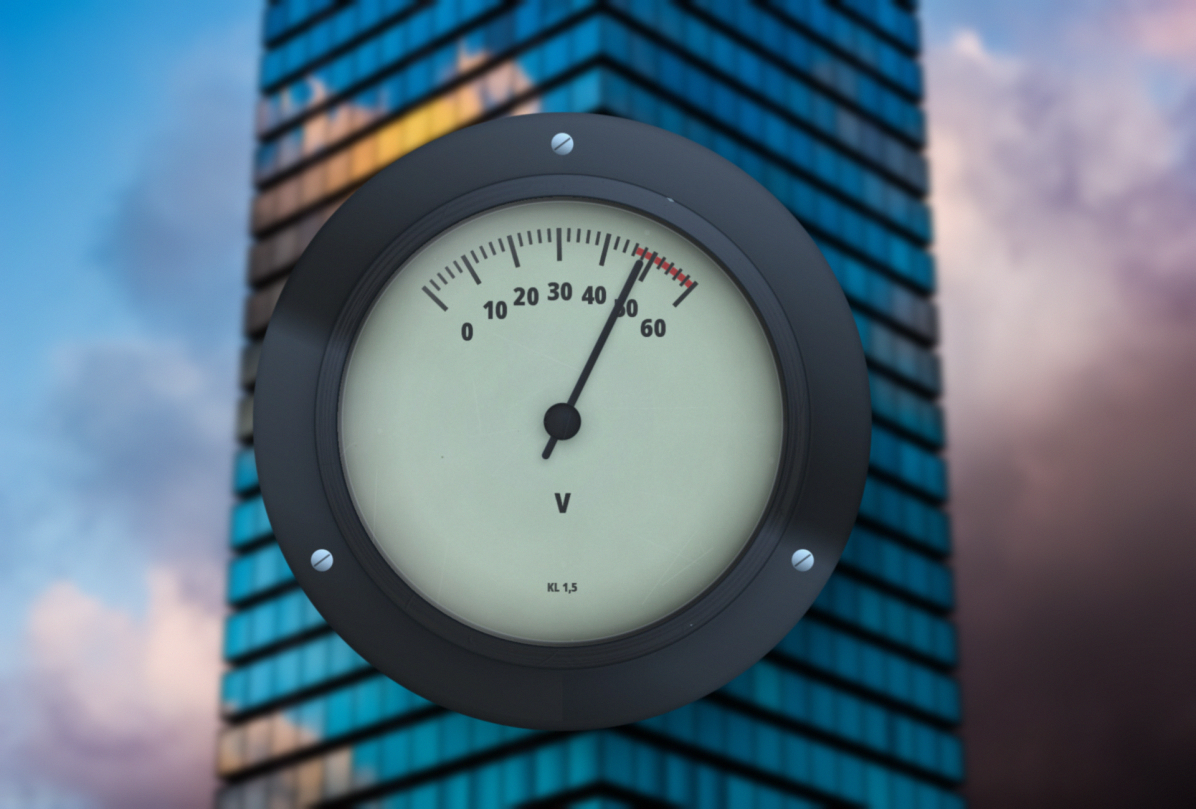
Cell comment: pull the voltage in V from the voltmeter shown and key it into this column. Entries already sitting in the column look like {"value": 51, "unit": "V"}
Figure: {"value": 48, "unit": "V"}
